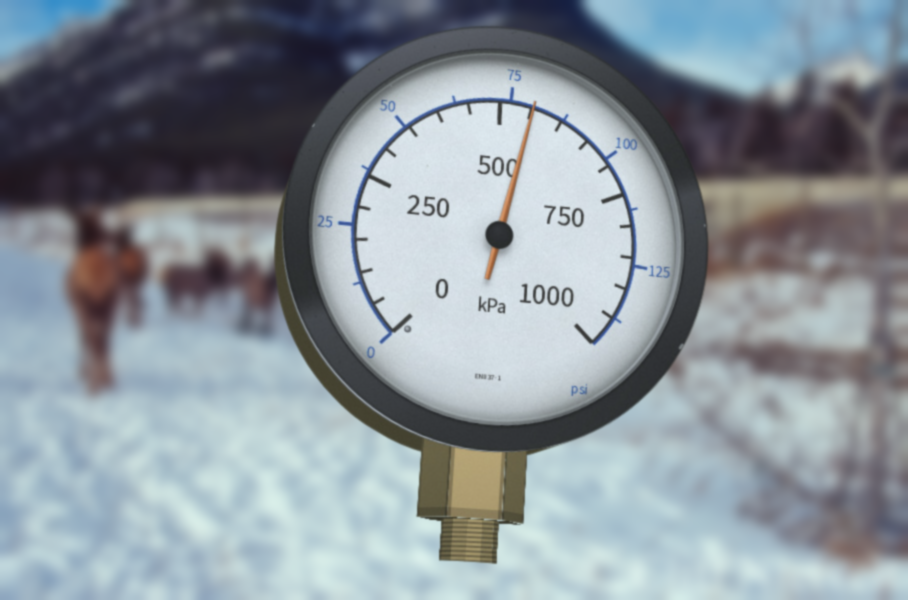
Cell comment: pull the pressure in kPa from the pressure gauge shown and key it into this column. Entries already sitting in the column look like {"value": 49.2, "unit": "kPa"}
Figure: {"value": 550, "unit": "kPa"}
